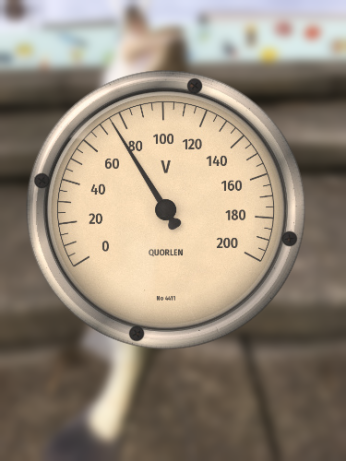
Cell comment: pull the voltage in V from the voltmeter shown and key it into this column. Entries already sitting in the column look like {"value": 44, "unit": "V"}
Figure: {"value": 75, "unit": "V"}
